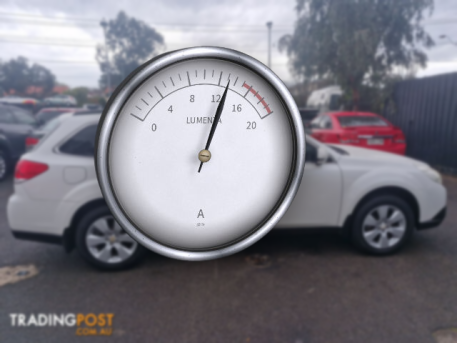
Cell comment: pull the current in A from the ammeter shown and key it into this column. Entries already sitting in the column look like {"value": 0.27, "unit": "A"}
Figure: {"value": 13, "unit": "A"}
